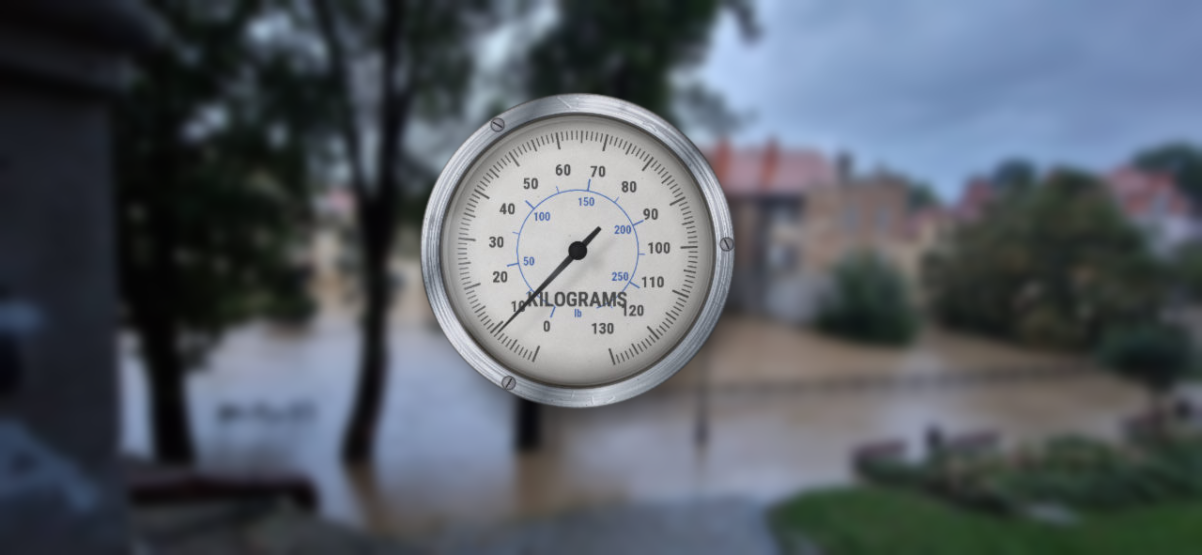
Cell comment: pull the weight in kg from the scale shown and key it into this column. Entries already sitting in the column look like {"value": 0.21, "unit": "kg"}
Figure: {"value": 9, "unit": "kg"}
